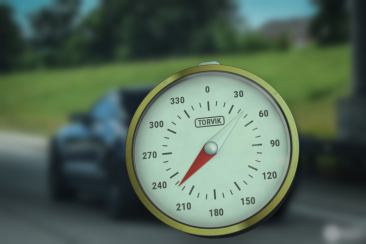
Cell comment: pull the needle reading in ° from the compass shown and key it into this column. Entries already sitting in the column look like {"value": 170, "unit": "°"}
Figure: {"value": 225, "unit": "°"}
